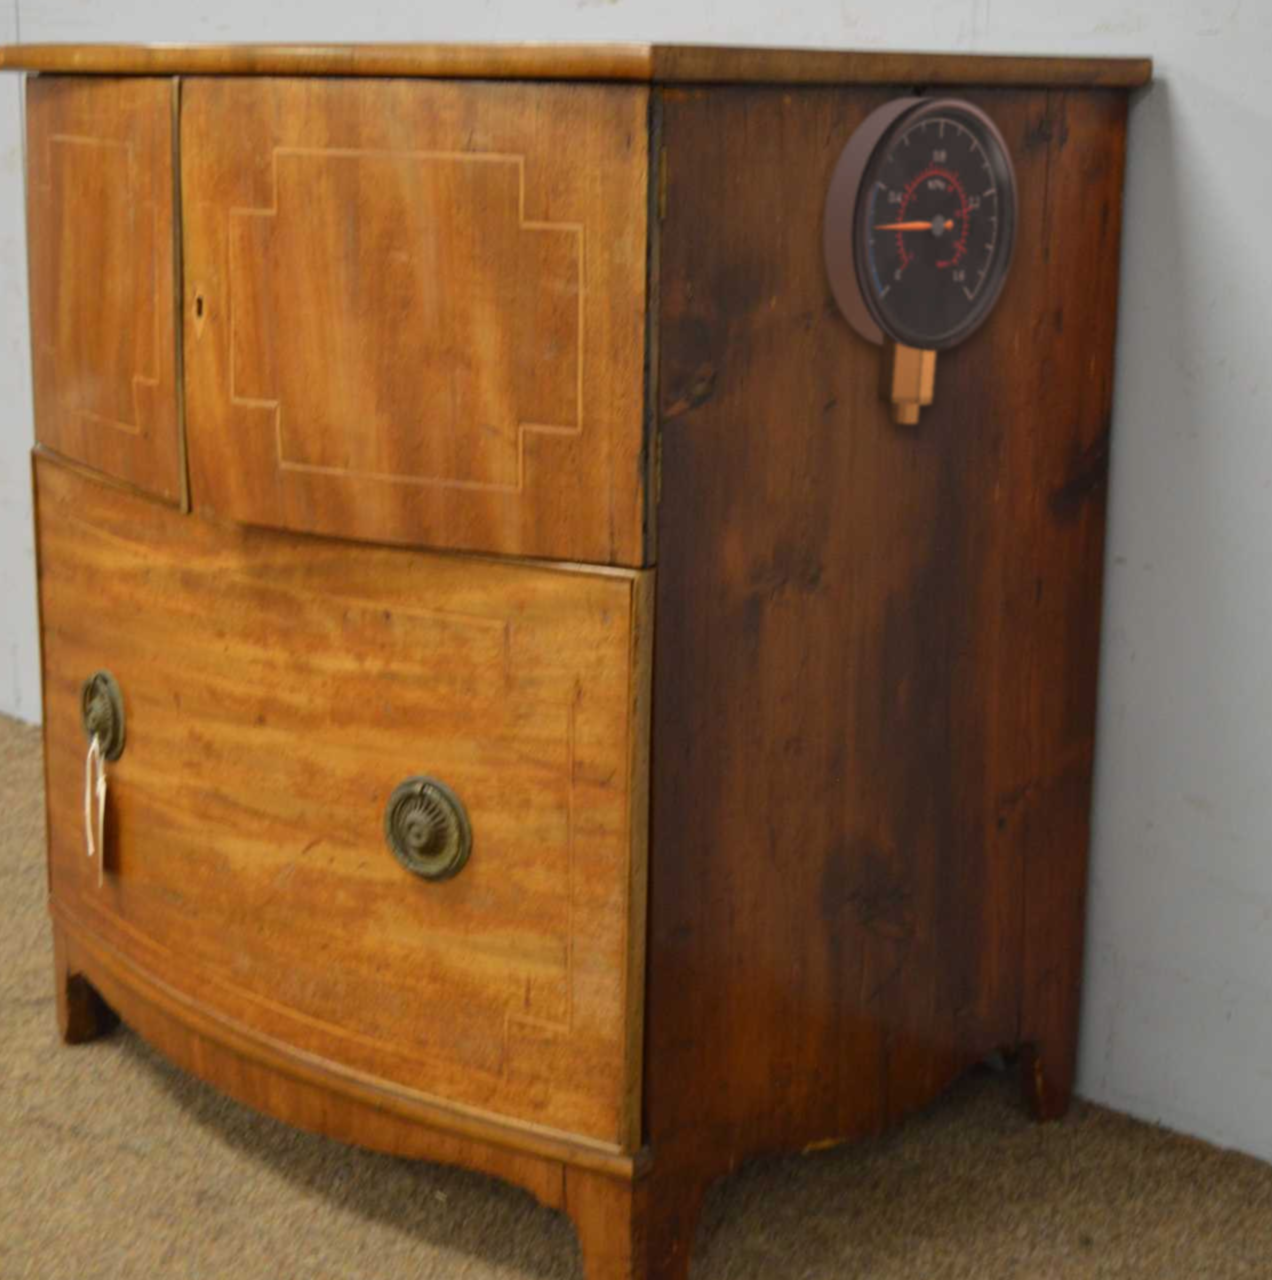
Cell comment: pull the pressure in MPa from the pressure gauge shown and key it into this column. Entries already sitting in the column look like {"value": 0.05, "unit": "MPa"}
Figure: {"value": 0.25, "unit": "MPa"}
